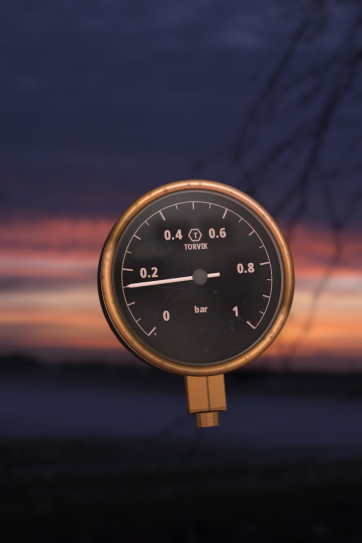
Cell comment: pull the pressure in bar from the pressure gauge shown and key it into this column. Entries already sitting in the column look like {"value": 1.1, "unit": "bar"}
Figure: {"value": 0.15, "unit": "bar"}
